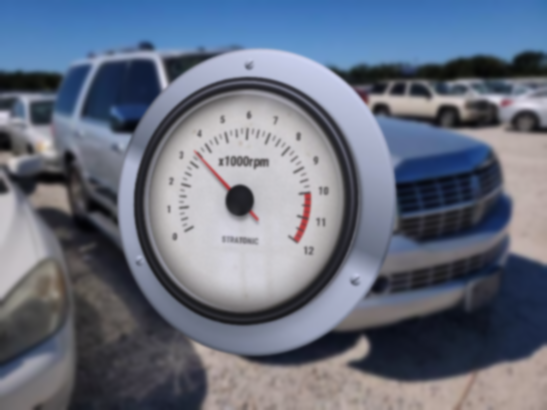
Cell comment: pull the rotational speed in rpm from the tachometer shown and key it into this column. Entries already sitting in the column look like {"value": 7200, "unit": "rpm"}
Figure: {"value": 3500, "unit": "rpm"}
